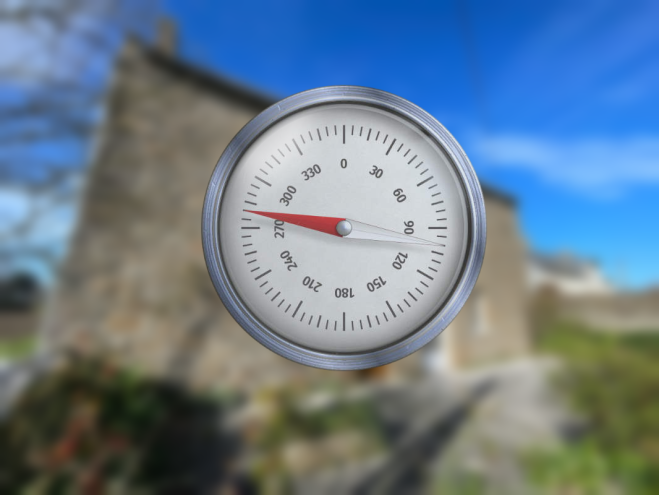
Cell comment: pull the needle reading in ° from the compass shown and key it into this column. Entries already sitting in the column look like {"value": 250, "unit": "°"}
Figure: {"value": 280, "unit": "°"}
